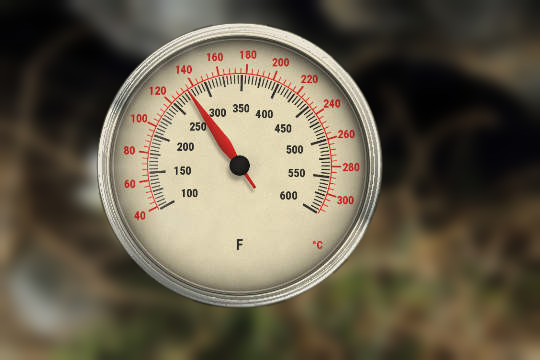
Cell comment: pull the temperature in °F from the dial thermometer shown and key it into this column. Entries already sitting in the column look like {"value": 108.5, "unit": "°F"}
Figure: {"value": 275, "unit": "°F"}
